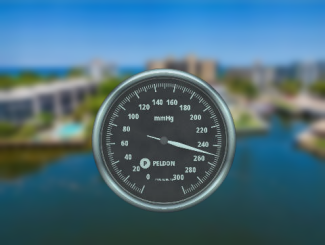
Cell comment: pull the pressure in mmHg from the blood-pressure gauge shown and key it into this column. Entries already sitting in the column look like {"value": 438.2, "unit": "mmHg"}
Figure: {"value": 250, "unit": "mmHg"}
